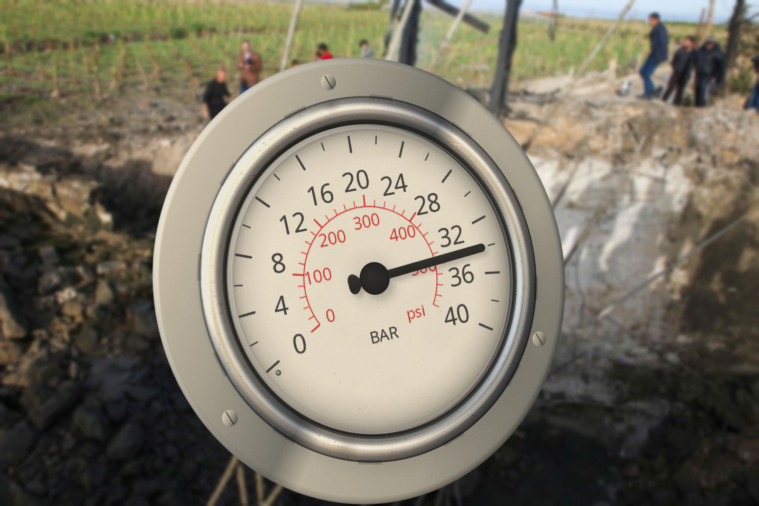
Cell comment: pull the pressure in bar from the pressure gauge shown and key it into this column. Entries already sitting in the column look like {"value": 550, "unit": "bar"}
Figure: {"value": 34, "unit": "bar"}
